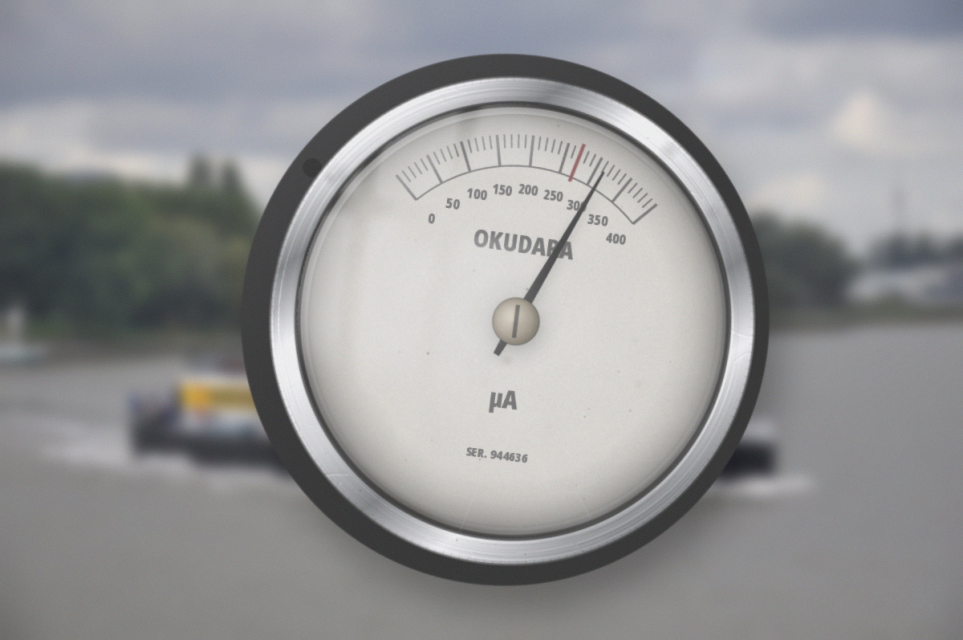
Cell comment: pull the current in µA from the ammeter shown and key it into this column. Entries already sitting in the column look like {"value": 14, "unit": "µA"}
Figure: {"value": 310, "unit": "µA"}
